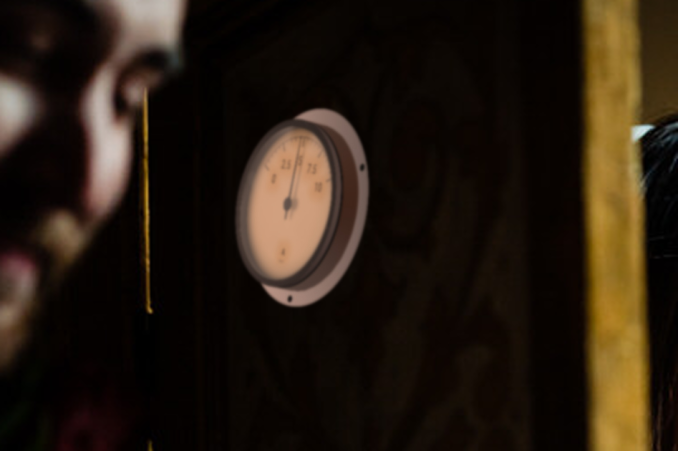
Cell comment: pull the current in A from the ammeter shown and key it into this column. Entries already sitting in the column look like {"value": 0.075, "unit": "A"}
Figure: {"value": 5, "unit": "A"}
